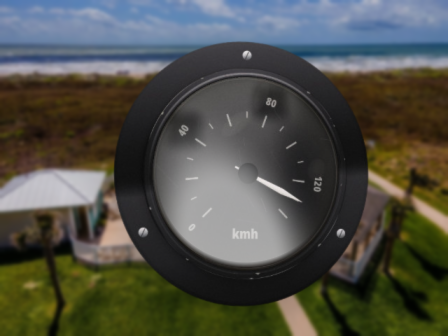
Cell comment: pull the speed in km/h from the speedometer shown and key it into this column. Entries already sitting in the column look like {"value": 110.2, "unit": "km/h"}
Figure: {"value": 130, "unit": "km/h"}
